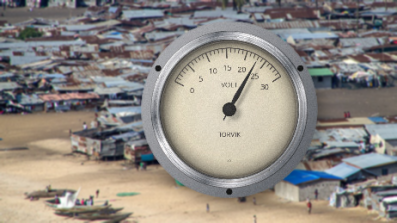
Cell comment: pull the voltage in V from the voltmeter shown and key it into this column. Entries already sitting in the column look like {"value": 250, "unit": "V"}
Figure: {"value": 23, "unit": "V"}
